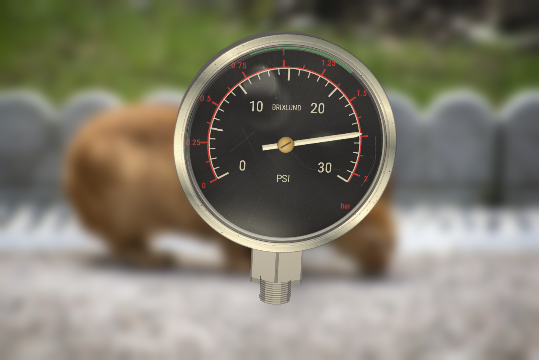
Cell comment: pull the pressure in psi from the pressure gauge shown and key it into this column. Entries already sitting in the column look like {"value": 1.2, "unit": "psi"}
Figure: {"value": 25, "unit": "psi"}
